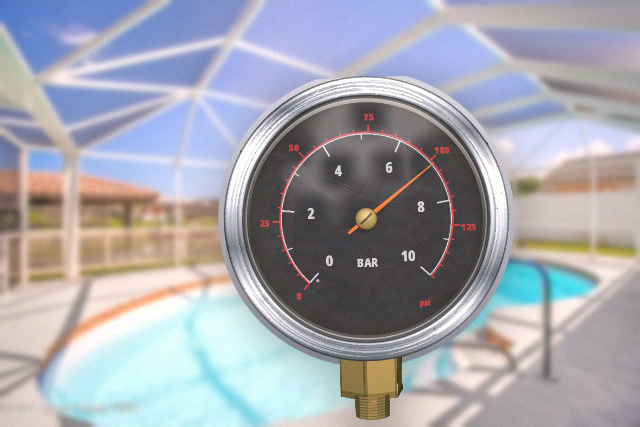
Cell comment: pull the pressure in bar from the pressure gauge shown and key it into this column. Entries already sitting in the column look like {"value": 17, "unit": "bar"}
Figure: {"value": 7, "unit": "bar"}
